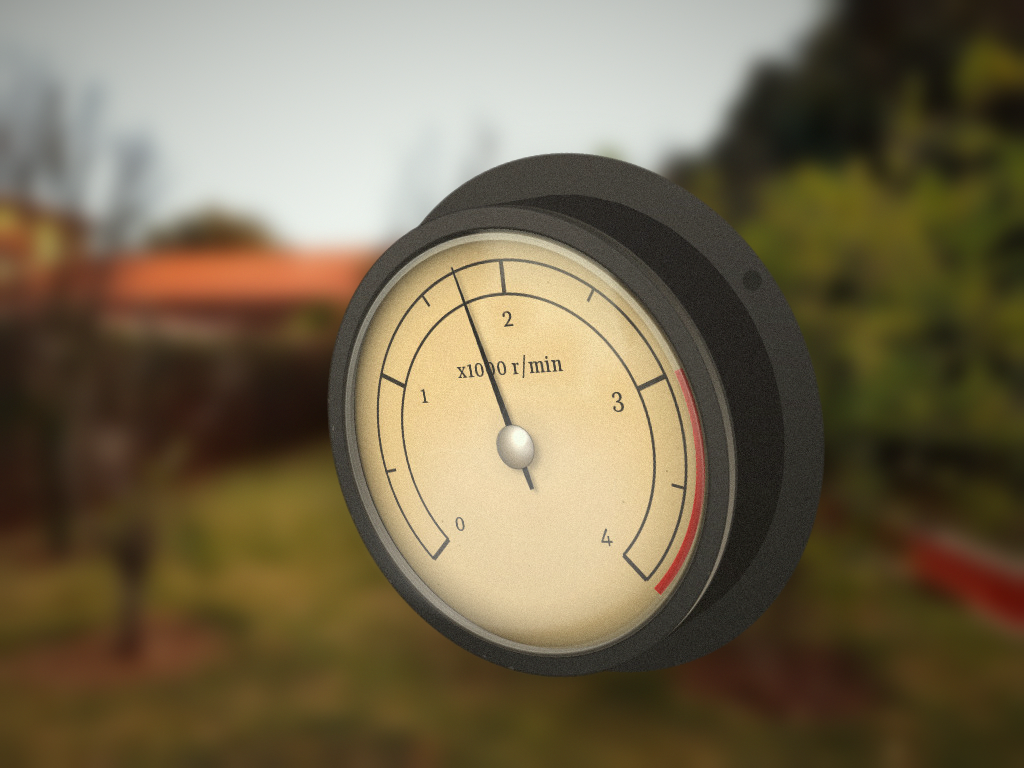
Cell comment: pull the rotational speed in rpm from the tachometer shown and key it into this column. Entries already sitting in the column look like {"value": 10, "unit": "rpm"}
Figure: {"value": 1750, "unit": "rpm"}
